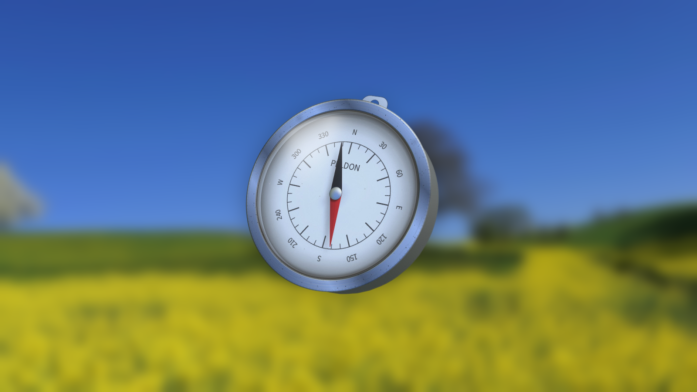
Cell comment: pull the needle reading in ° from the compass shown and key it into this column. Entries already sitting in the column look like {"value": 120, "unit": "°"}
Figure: {"value": 170, "unit": "°"}
